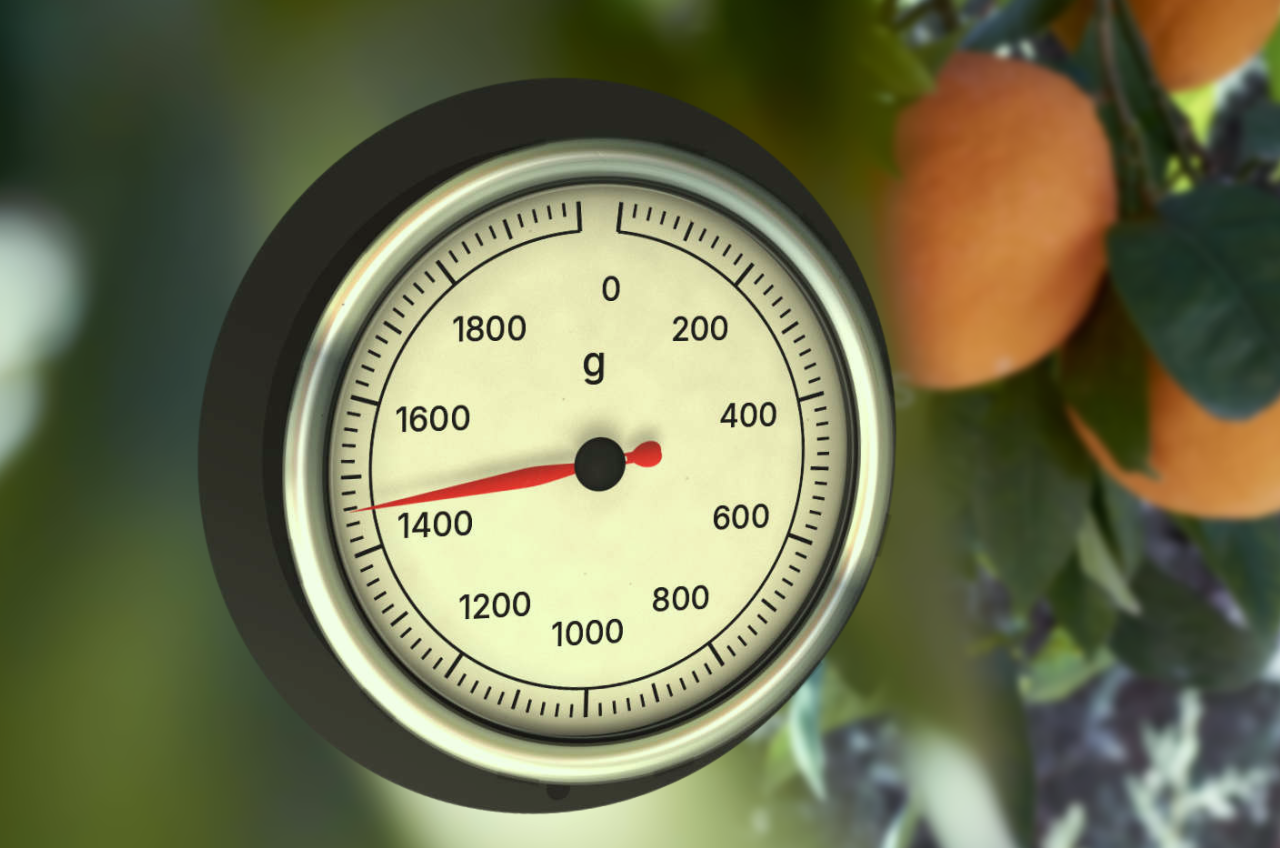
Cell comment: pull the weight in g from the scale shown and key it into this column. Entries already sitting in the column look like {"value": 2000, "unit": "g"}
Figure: {"value": 1460, "unit": "g"}
